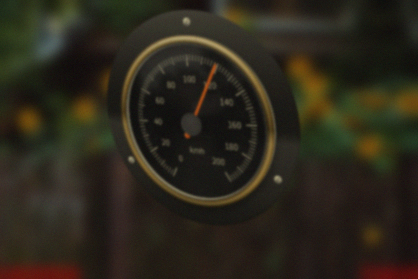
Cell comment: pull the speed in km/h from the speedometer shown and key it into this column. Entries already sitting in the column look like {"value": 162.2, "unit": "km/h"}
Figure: {"value": 120, "unit": "km/h"}
